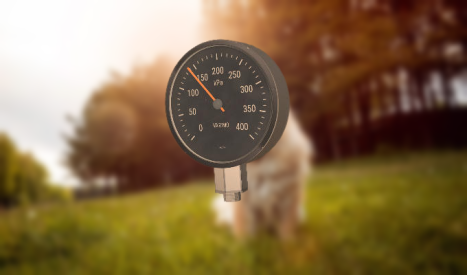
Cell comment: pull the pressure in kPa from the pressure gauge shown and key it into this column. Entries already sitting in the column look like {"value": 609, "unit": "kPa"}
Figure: {"value": 140, "unit": "kPa"}
